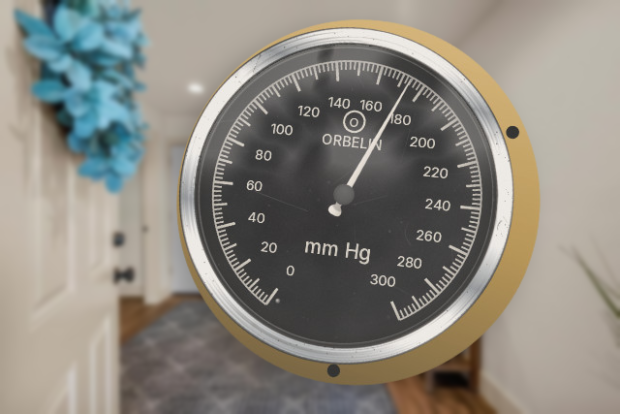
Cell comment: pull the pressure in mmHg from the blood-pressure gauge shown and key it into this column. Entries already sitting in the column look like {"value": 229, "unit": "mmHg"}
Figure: {"value": 174, "unit": "mmHg"}
